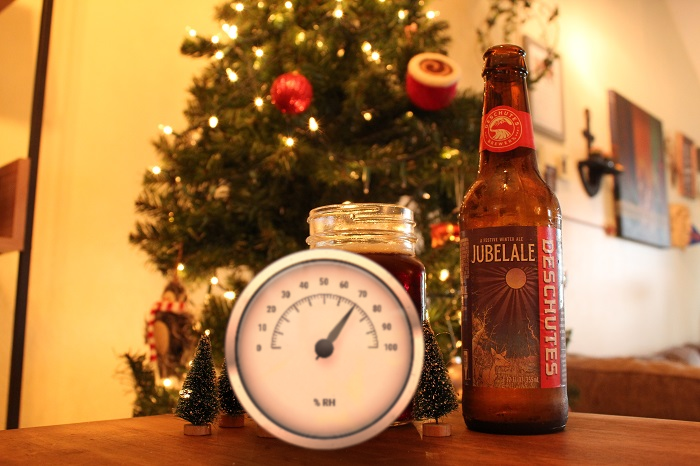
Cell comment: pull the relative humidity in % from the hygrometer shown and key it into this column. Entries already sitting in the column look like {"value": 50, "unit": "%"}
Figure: {"value": 70, "unit": "%"}
